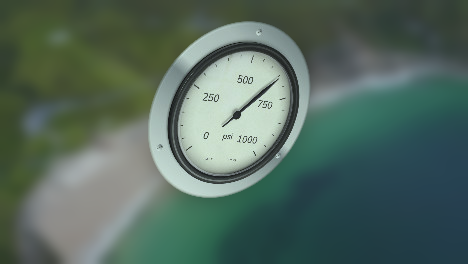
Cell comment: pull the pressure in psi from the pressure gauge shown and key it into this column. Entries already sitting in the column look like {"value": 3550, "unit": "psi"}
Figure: {"value": 650, "unit": "psi"}
